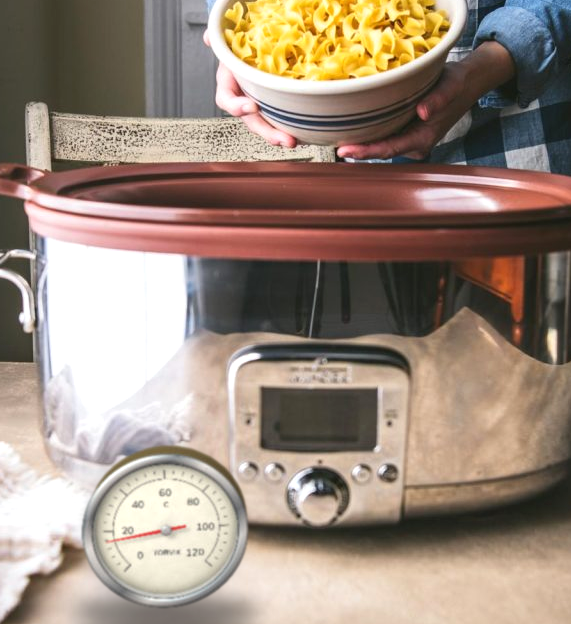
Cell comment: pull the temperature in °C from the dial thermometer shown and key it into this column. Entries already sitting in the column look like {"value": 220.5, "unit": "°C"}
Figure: {"value": 16, "unit": "°C"}
